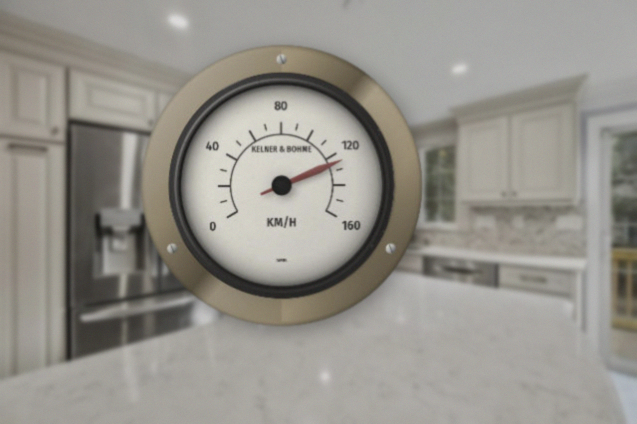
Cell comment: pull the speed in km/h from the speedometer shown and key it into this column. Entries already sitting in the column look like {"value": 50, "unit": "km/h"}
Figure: {"value": 125, "unit": "km/h"}
